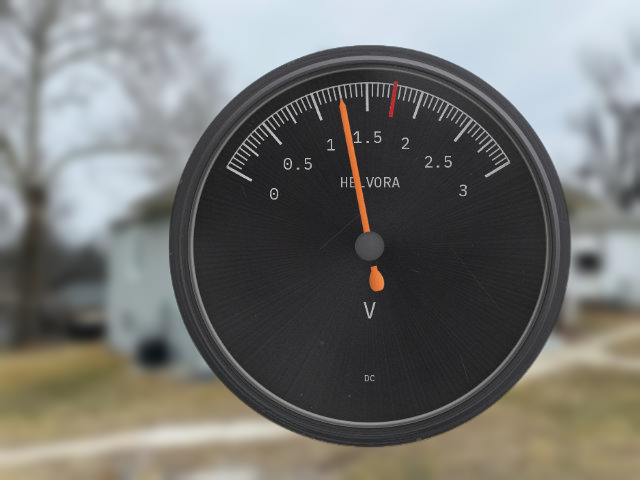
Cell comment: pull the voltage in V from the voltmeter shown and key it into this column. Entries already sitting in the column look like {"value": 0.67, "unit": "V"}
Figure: {"value": 1.25, "unit": "V"}
